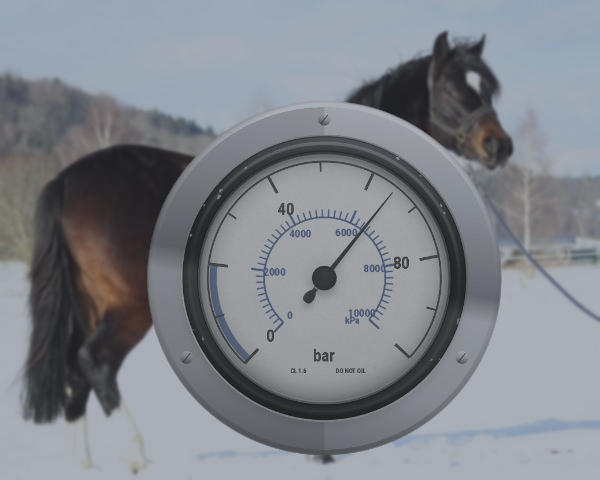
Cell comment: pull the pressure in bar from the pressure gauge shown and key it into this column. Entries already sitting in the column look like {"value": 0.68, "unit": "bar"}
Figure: {"value": 65, "unit": "bar"}
